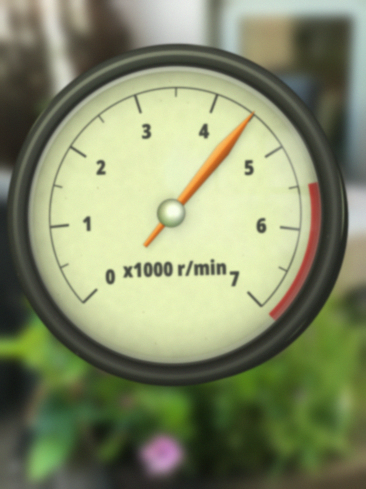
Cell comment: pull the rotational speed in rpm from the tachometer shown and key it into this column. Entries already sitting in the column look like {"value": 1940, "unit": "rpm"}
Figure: {"value": 4500, "unit": "rpm"}
